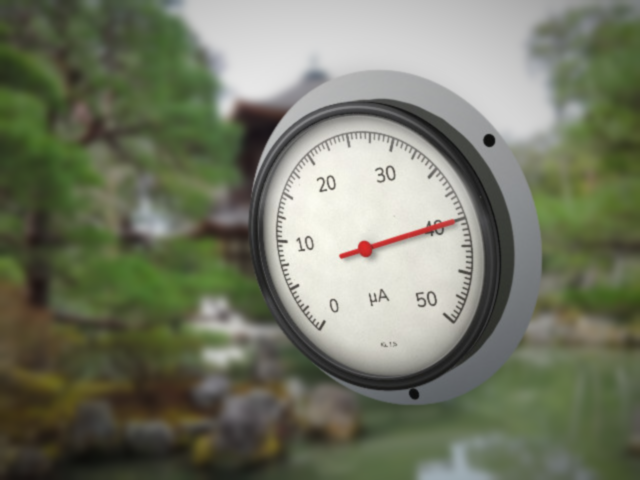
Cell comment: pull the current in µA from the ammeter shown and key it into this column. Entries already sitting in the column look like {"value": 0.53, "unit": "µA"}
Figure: {"value": 40, "unit": "µA"}
